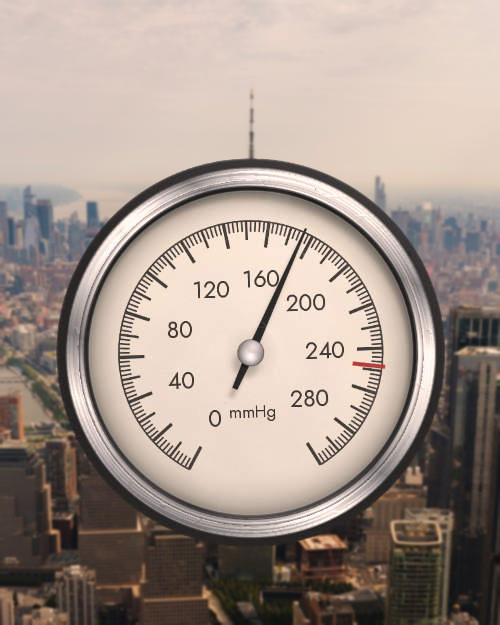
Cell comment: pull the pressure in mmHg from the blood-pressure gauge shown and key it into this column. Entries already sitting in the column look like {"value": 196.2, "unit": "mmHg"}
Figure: {"value": 176, "unit": "mmHg"}
